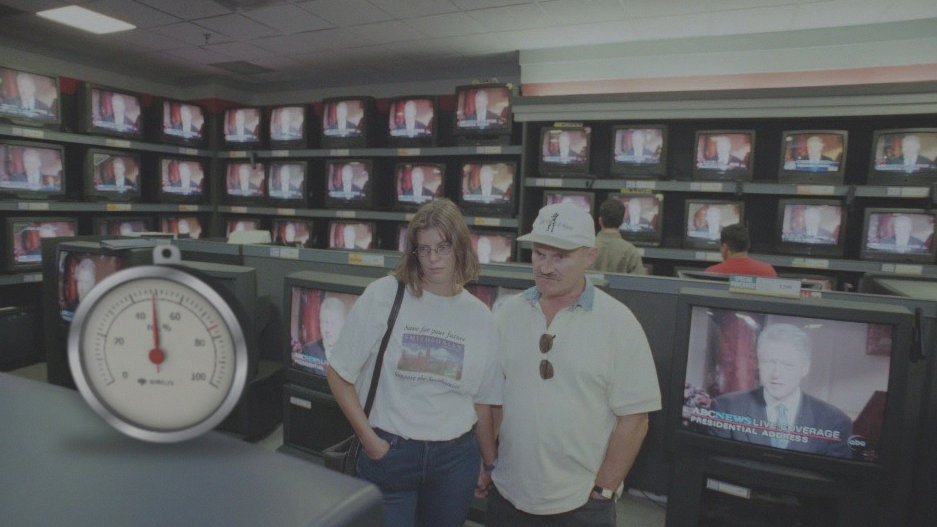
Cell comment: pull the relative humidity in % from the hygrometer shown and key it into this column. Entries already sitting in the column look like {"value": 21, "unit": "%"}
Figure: {"value": 50, "unit": "%"}
